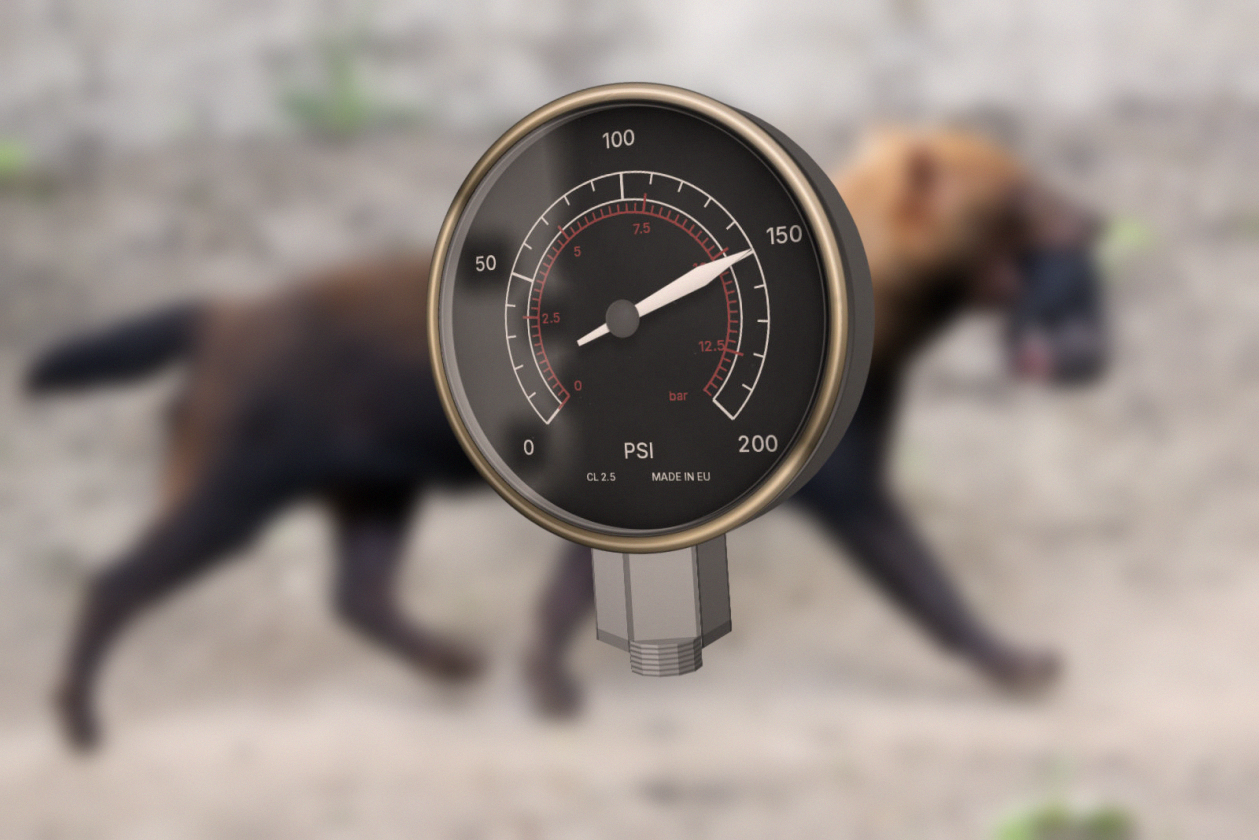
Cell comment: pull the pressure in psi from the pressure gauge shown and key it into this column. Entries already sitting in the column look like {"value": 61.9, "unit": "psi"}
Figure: {"value": 150, "unit": "psi"}
